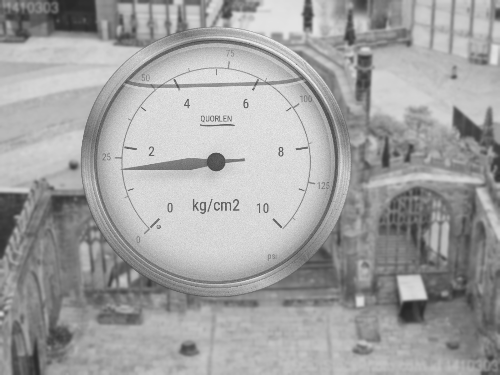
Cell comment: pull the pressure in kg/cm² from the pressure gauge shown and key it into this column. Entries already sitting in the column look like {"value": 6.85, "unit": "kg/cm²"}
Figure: {"value": 1.5, "unit": "kg/cm²"}
